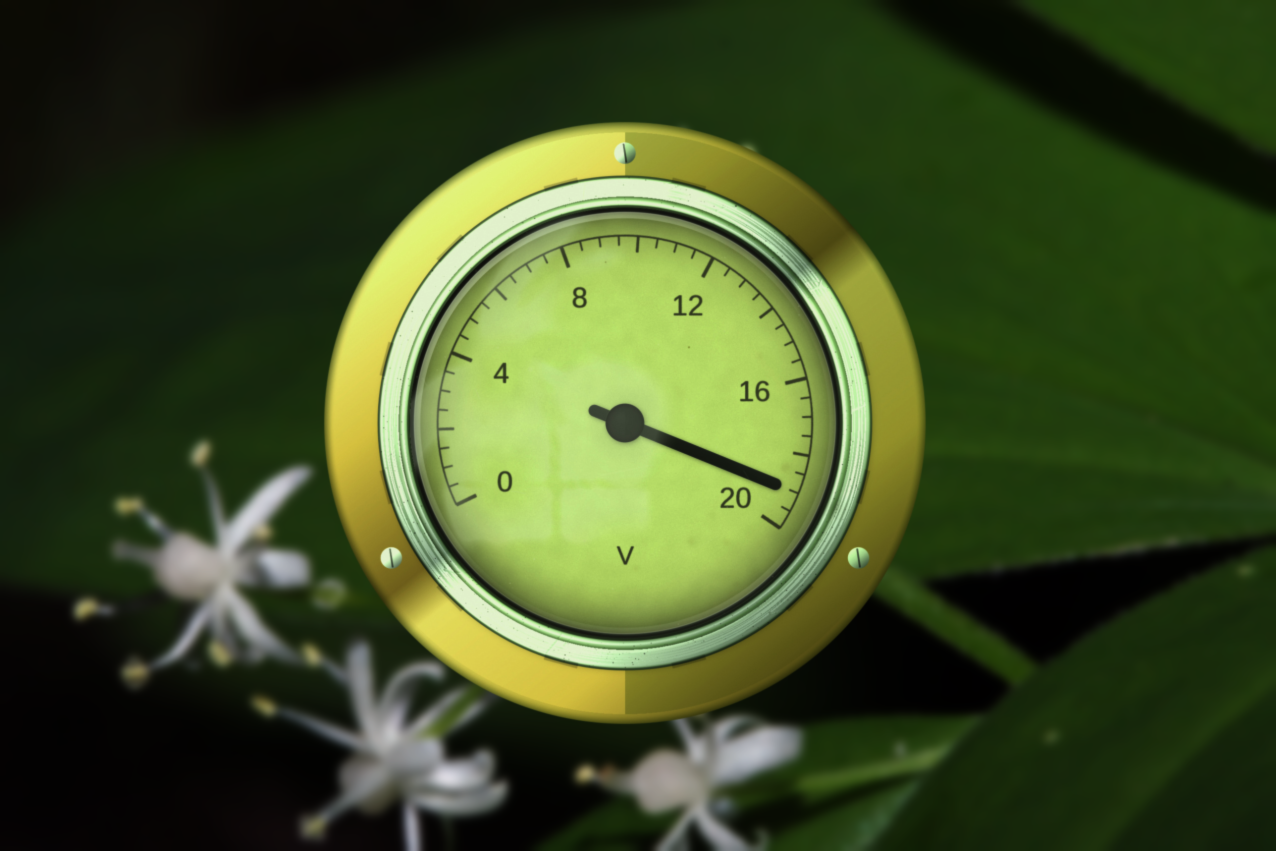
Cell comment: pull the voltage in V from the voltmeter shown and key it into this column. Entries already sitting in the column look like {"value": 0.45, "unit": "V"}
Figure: {"value": 19, "unit": "V"}
